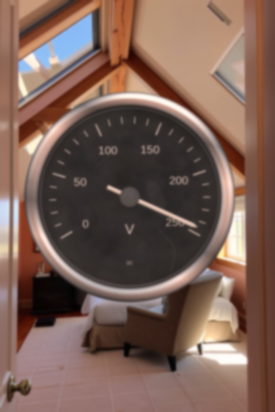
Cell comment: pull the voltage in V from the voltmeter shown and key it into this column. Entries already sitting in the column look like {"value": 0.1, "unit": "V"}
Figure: {"value": 245, "unit": "V"}
